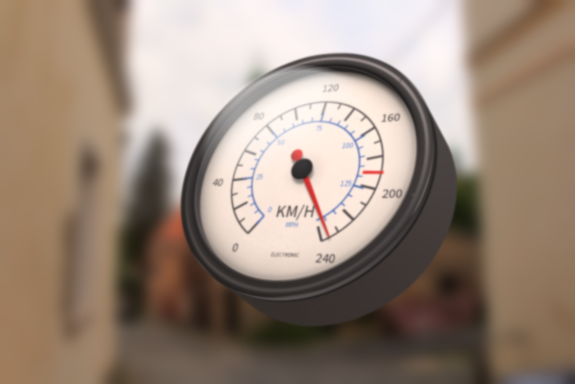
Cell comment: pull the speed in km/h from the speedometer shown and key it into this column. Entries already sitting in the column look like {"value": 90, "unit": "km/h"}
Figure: {"value": 235, "unit": "km/h"}
